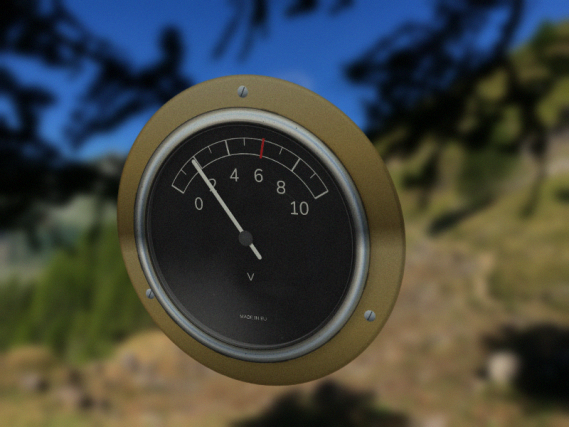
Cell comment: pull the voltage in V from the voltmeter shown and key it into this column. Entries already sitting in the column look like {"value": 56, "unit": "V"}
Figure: {"value": 2, "unit": "V"}
